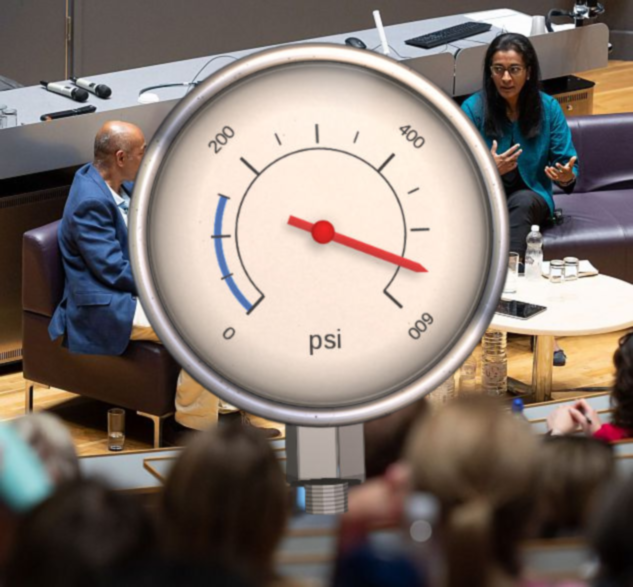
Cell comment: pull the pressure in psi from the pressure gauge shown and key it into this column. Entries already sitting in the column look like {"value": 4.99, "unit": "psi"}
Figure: {"value": 550, "unit": "psi"}
